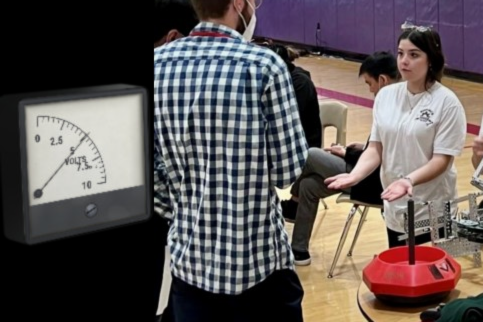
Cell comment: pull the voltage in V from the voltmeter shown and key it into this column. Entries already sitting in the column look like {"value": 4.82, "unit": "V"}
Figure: {"value": 5, "unit": "V"}
